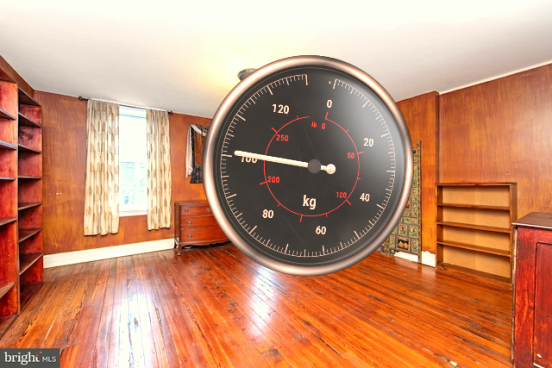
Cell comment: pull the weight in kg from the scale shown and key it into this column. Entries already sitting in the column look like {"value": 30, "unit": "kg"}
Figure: {"value": 101, "unit": "kg"}
